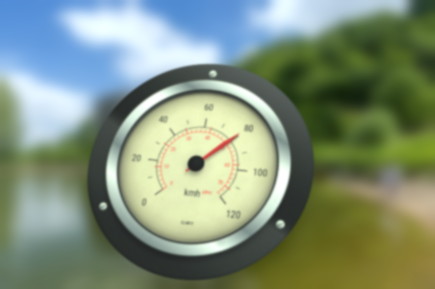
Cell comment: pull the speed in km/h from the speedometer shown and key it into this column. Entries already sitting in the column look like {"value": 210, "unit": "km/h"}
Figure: {"value": 80, "unit": "km/h"}
